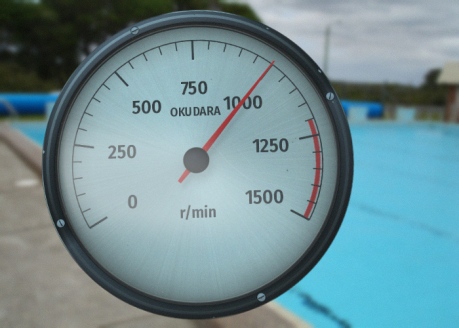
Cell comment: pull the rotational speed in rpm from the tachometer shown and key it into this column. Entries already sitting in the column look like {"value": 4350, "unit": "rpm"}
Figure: {"value": 1000, "unit": "rpm"}
